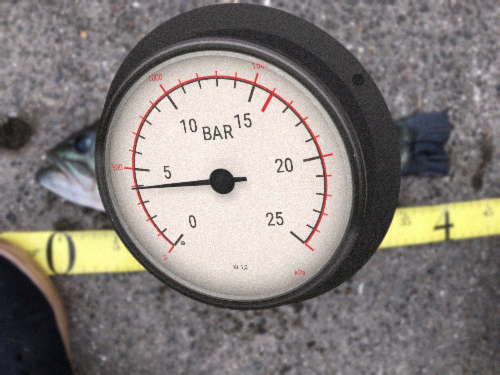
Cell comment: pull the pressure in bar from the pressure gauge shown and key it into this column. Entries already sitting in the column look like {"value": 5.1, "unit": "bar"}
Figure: {"value": 4, "unit": "bar"}
